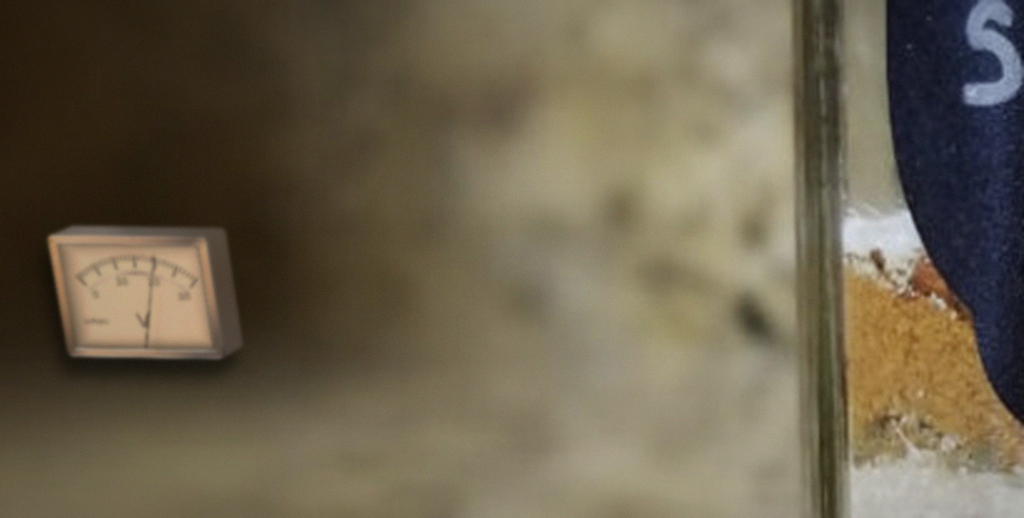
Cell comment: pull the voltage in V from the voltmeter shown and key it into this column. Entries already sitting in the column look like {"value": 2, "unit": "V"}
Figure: {"value": 20, "unit": "V"}
